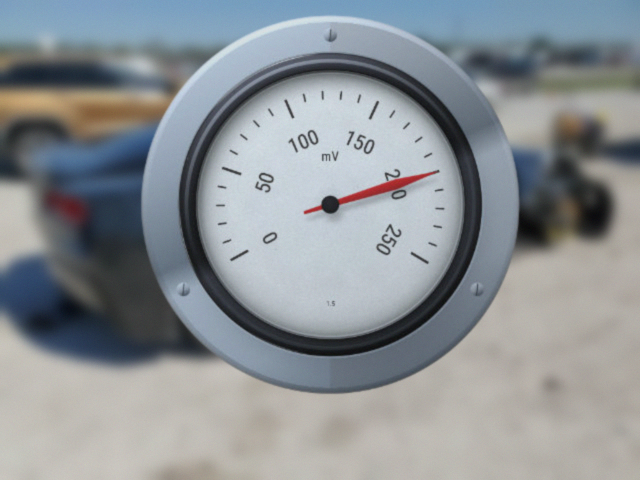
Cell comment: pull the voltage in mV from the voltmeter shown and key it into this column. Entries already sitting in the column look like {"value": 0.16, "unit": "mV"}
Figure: {"value": 200, "unit": "mV"}
